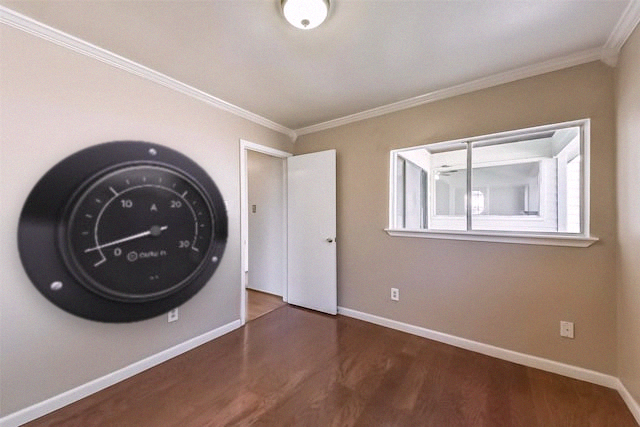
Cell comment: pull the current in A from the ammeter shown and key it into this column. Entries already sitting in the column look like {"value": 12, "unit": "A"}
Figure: {"value": 2, "unit": "A"}
